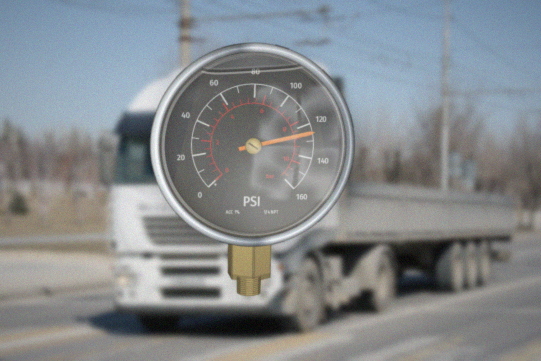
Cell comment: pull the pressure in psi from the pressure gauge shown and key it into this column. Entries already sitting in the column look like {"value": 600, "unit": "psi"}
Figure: {"value": 125, "unit": "psi"}
